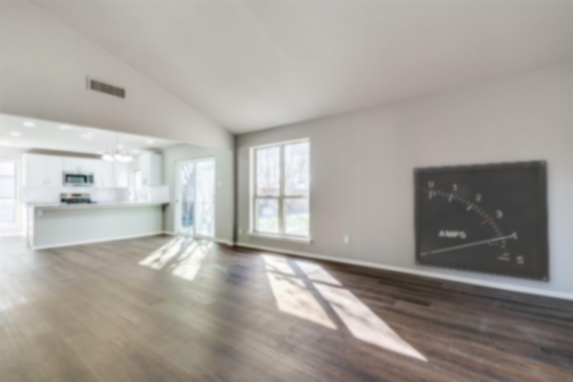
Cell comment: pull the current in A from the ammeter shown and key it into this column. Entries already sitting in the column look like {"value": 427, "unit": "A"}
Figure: {"value": 4, "unit": "A"}
